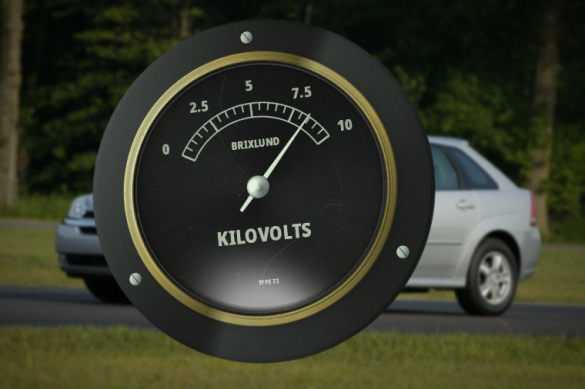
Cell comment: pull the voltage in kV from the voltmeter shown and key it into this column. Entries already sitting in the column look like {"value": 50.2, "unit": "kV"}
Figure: {"value": 8.5, "unit": "kV"}
